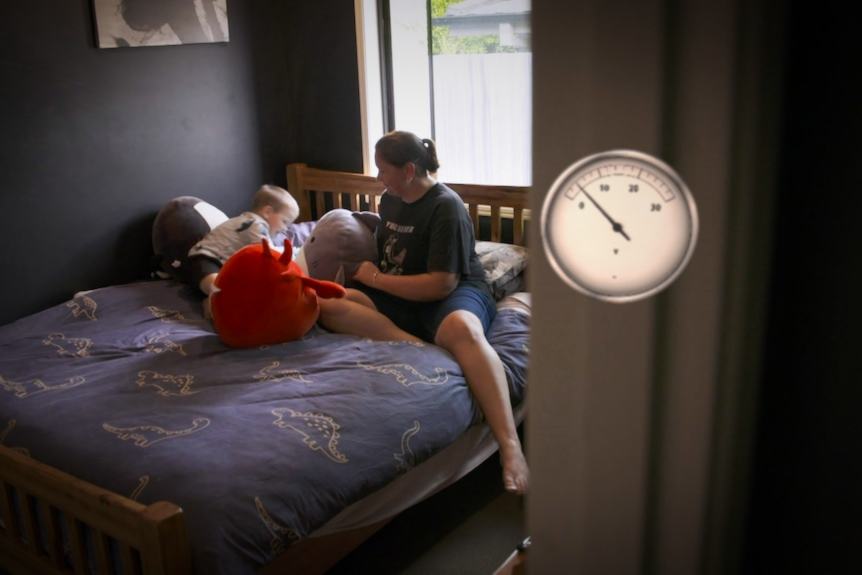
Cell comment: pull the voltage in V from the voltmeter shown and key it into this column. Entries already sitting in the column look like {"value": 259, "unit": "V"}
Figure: {"value": 4, "unit": "V"}
